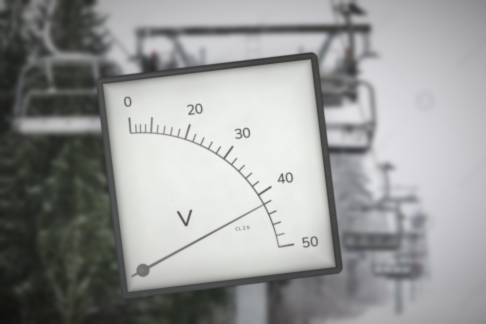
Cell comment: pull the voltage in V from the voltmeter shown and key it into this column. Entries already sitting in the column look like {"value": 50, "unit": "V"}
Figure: {"value": 42, "unit": "V"}
